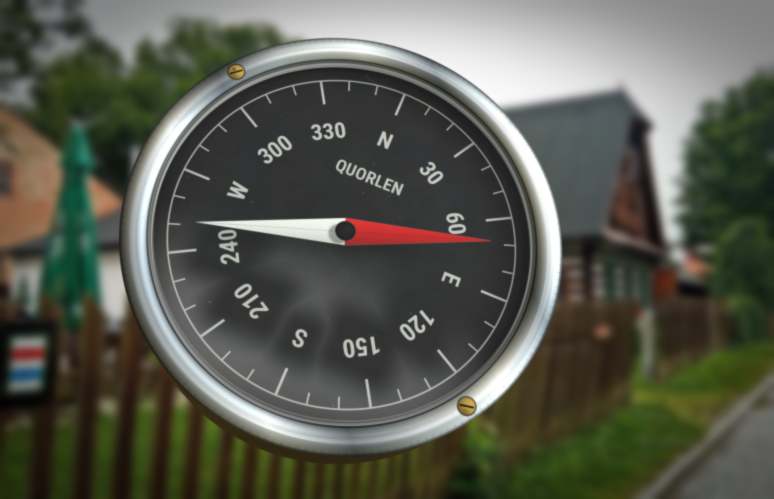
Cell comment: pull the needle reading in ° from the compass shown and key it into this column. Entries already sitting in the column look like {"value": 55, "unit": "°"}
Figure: {"value": 70, "unit": "°"}
